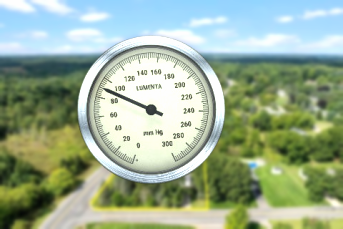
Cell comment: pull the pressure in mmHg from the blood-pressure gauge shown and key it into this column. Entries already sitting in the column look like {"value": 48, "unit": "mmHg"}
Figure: {"value": 90, "unit": "mmHg"}
